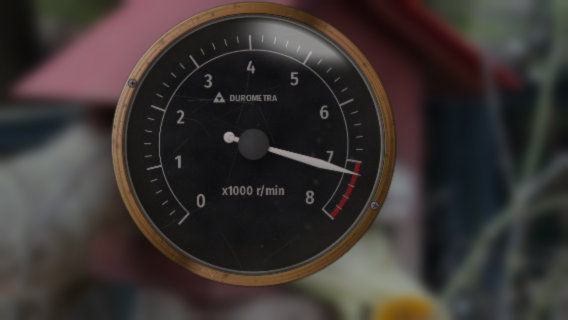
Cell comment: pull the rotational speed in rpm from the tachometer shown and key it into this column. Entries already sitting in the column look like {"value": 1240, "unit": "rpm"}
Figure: {"value": 7200, "unit": "rpm"}
